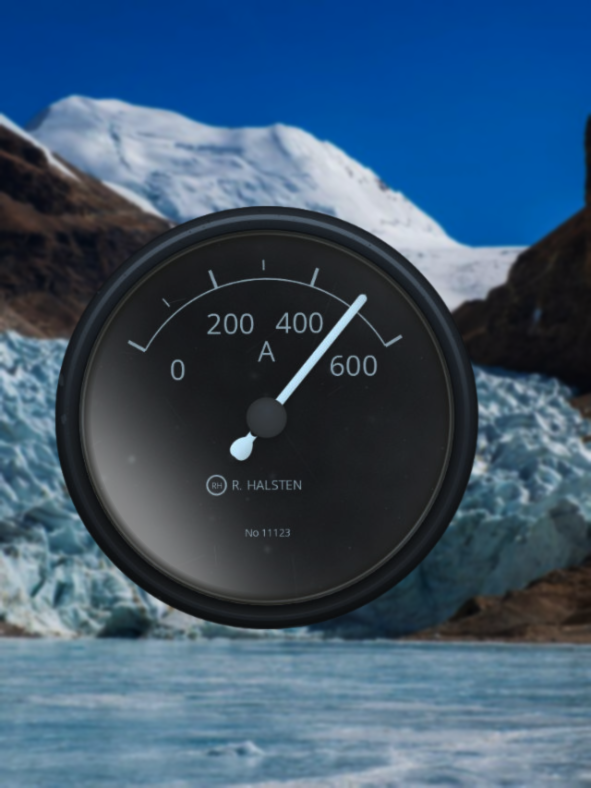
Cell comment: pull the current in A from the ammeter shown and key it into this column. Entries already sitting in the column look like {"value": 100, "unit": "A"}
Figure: {"value": 500, "unit": "A"}
